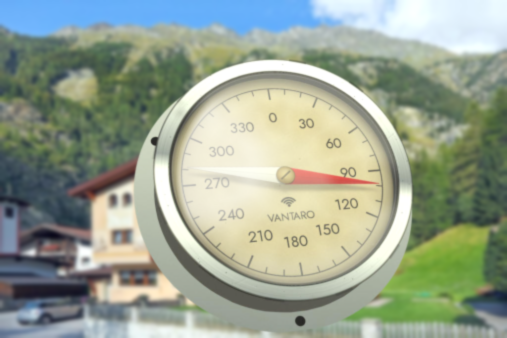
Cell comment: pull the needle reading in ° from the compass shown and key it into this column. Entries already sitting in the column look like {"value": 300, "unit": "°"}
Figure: {"value": 100, "unit": "°"}
